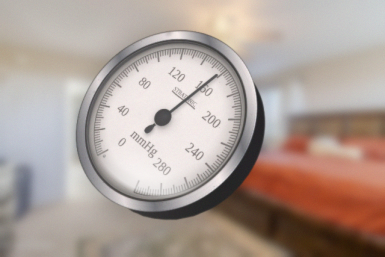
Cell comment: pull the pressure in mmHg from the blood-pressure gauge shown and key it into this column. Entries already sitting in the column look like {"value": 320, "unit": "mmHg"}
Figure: {"value": 160, "unit": "mmHg"}
